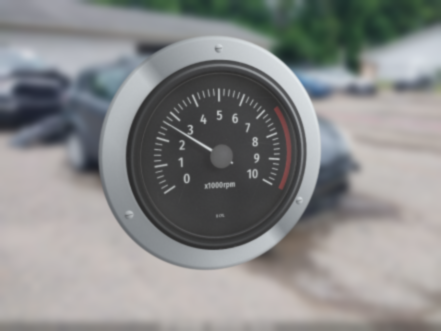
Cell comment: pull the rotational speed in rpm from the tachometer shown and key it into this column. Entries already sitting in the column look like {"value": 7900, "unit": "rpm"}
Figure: {"value": 2600, "unit": "rpm"}
